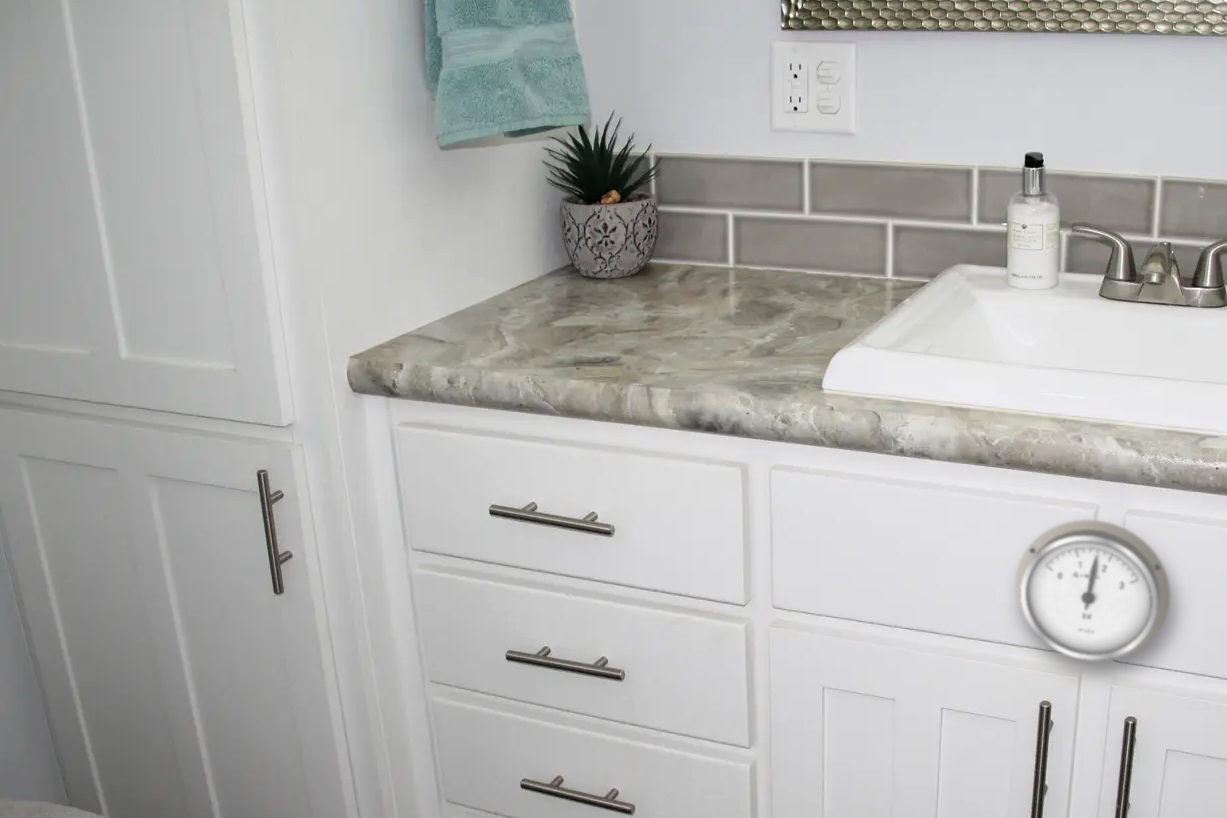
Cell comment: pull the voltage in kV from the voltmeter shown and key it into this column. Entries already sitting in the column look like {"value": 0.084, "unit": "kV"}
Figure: {"value": 1.6, "unit": "kV"}
